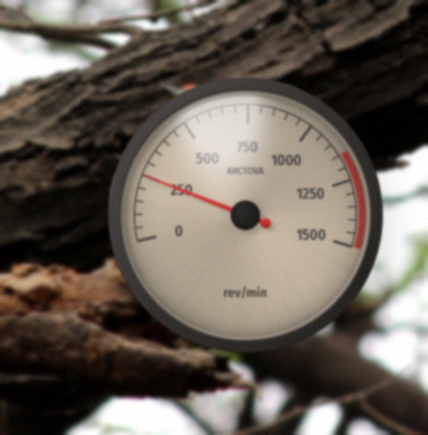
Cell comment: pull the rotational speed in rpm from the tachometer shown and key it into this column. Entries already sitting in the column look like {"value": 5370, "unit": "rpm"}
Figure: {"value": 250, "unit": "rpm"}
